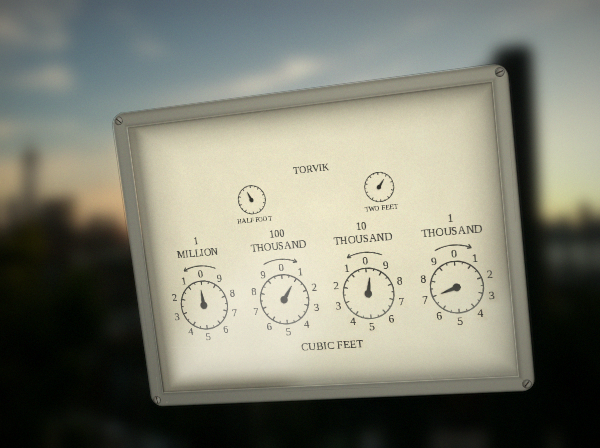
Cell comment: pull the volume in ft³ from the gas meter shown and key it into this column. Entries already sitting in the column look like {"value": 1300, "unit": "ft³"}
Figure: {"value": 9700, "unit": "ft³"}
